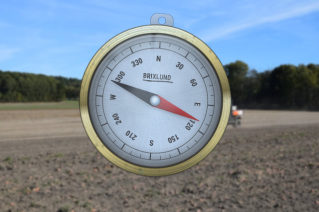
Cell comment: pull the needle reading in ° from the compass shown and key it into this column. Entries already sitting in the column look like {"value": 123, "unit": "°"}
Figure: {"value": 110, "unit": "°"}
